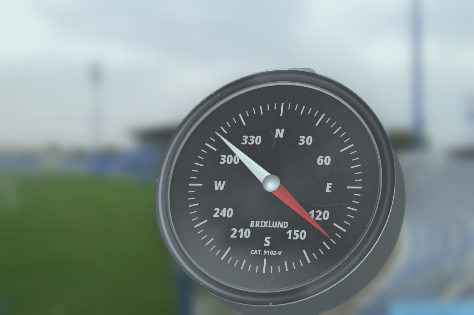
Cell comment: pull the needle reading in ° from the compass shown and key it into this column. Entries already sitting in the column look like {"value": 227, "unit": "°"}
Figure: {"value": 130, "unit": "°"}
